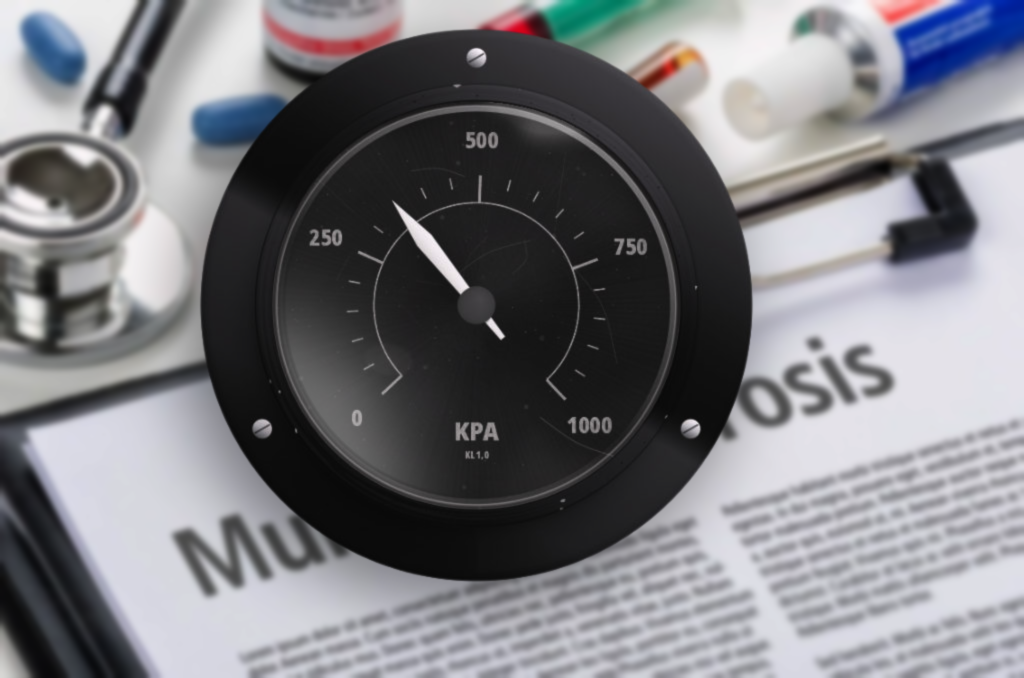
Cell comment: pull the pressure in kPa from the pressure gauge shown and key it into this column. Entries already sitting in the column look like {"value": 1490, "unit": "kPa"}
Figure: {"value": 350, "unit": "kPa"}
